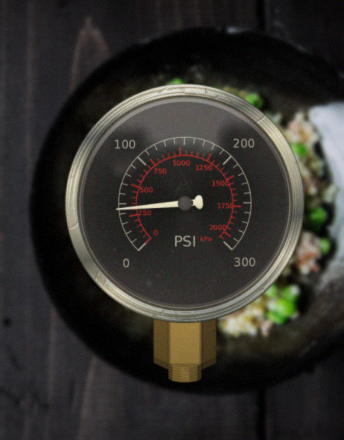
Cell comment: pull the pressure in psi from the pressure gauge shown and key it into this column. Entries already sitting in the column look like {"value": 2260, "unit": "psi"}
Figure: {"value": 45, "unit": "psi"}
